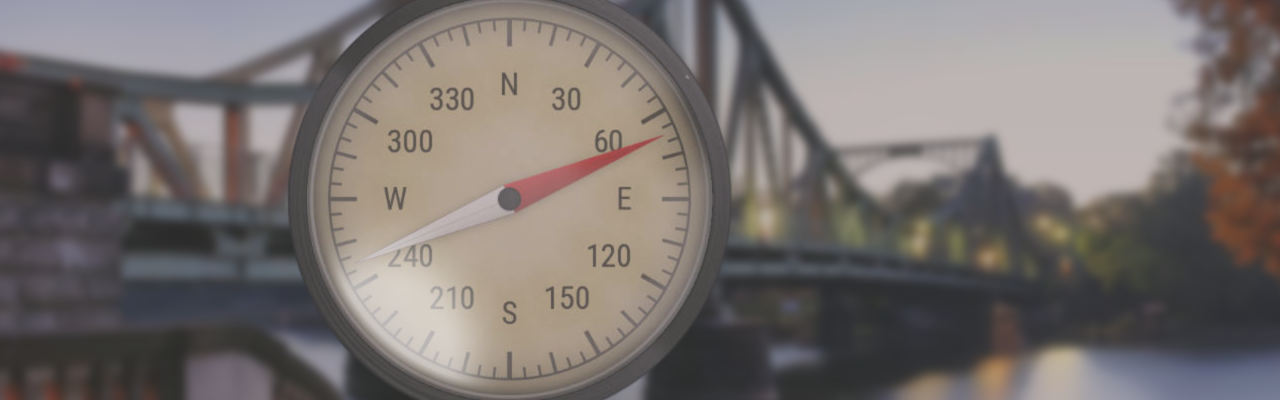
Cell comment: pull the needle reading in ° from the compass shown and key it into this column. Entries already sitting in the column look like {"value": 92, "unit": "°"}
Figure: {"value": 67.5, "unit": "°"}
